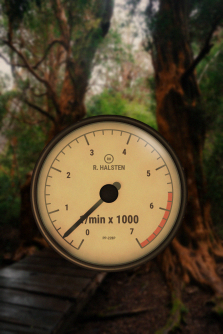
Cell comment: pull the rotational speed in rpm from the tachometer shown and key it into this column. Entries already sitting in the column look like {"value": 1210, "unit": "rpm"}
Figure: {"value": 400, "unit": "rpm"}
